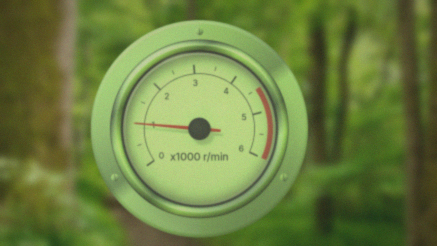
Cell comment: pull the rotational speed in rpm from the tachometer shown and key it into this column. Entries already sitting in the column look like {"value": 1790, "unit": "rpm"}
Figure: {"value": 1000, "unit": "rpm"}
